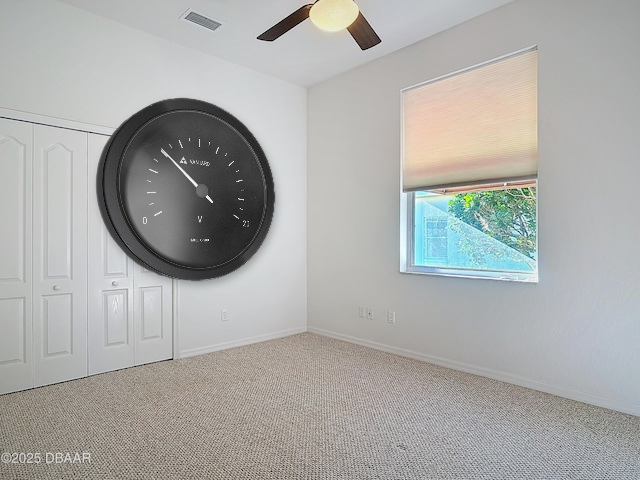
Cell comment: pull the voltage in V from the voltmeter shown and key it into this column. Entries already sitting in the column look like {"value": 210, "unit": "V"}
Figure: {"value": 6, "unit": "V"}
